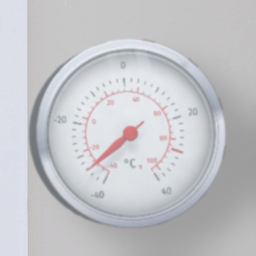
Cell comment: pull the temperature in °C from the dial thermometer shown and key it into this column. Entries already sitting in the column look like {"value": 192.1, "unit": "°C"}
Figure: {"value": -34, "unit": "°C"}
